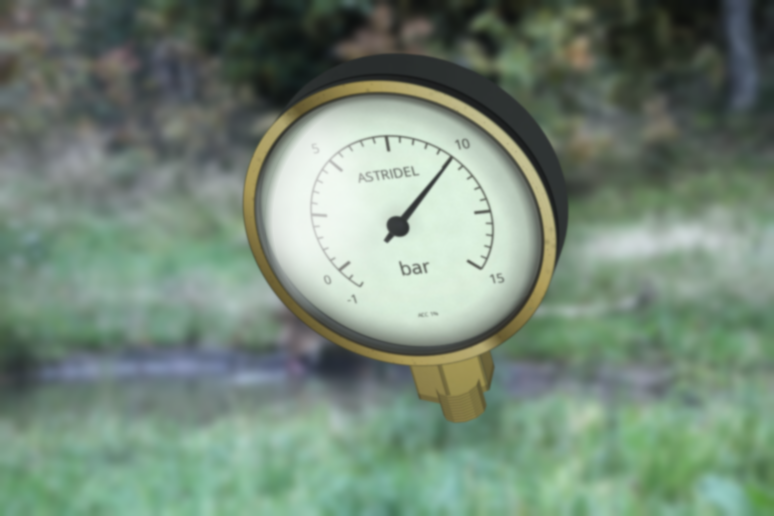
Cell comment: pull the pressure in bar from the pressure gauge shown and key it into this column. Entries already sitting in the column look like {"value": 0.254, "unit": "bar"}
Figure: {"value": 10, "unit": "bar"}
